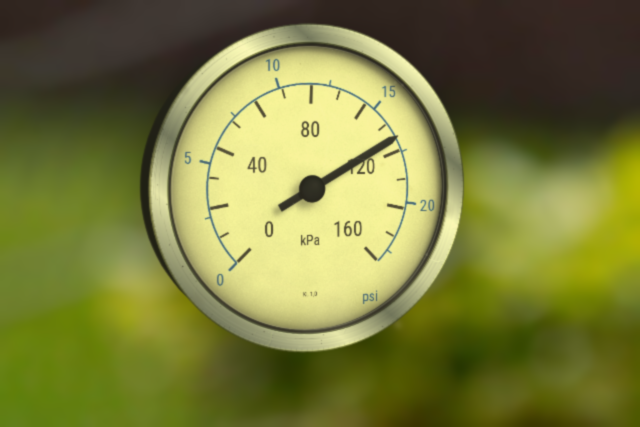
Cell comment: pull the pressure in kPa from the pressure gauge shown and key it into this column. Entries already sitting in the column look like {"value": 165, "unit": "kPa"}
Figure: {"value": 115, "unit": "kPa"}
